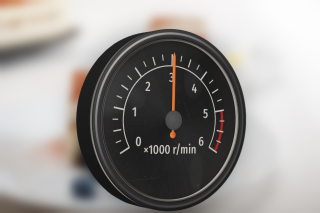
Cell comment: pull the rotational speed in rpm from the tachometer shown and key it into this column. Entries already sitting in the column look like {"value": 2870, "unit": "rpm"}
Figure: {"value": 3000, "unit": "rpm"}
